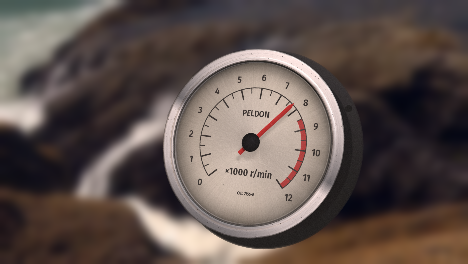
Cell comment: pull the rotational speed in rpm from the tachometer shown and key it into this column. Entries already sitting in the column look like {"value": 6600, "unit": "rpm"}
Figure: {"value": 7750, "unit": "rpm"}
